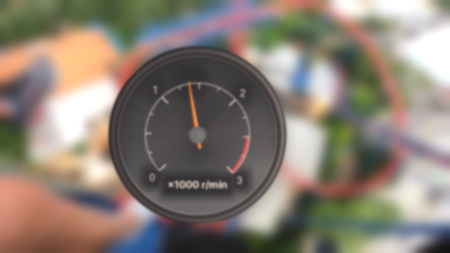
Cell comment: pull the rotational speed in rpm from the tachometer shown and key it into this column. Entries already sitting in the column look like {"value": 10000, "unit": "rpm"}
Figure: {"value": 1375, "unit": "rpm"}
